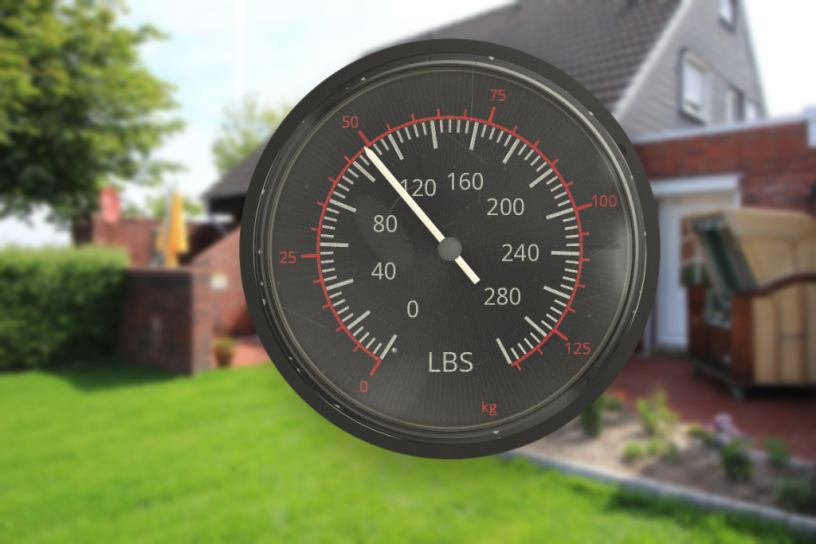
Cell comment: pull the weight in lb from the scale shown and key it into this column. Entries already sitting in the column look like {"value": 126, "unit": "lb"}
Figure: {"value": 108, "unit": "lb"}
